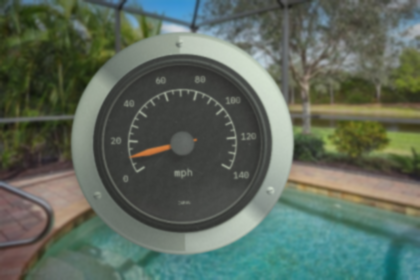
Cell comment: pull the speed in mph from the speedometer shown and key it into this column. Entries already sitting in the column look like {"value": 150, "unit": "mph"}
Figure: {"value": 10, "unit": "mph"}
